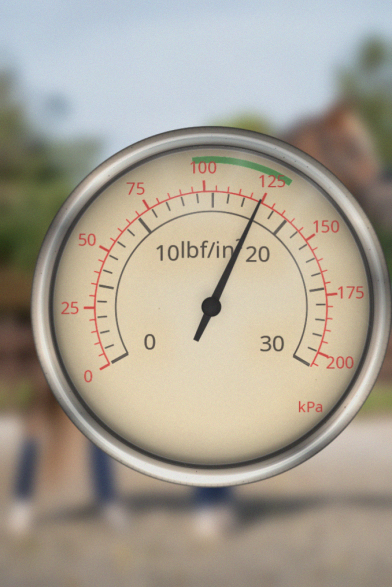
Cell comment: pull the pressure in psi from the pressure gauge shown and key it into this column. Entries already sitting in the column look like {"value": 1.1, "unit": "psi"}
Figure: {"value": 18, "unit": "psi"}
